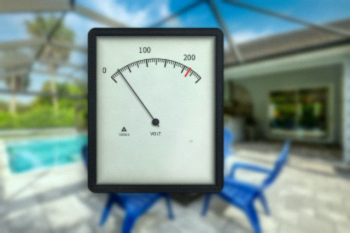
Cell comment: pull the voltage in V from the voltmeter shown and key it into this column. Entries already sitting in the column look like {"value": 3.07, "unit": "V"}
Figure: {"value": 25, "unit": "V"}
